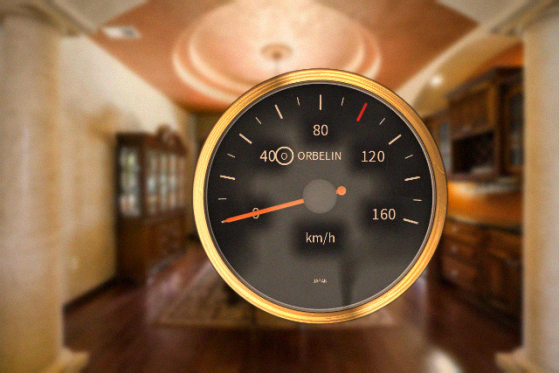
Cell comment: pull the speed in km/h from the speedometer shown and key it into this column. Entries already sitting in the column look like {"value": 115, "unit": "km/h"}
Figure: {"value": 0, "unit": "km/h"}
